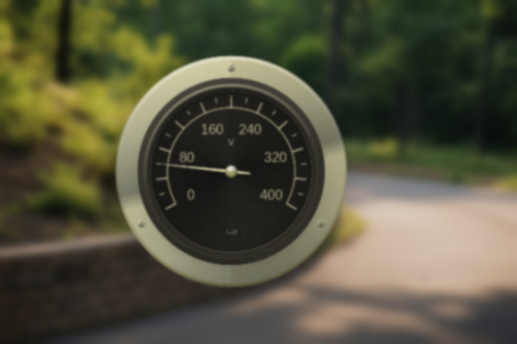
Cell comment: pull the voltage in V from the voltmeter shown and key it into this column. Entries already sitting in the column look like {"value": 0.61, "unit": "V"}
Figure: {"value": 60, "unit": "V"}
